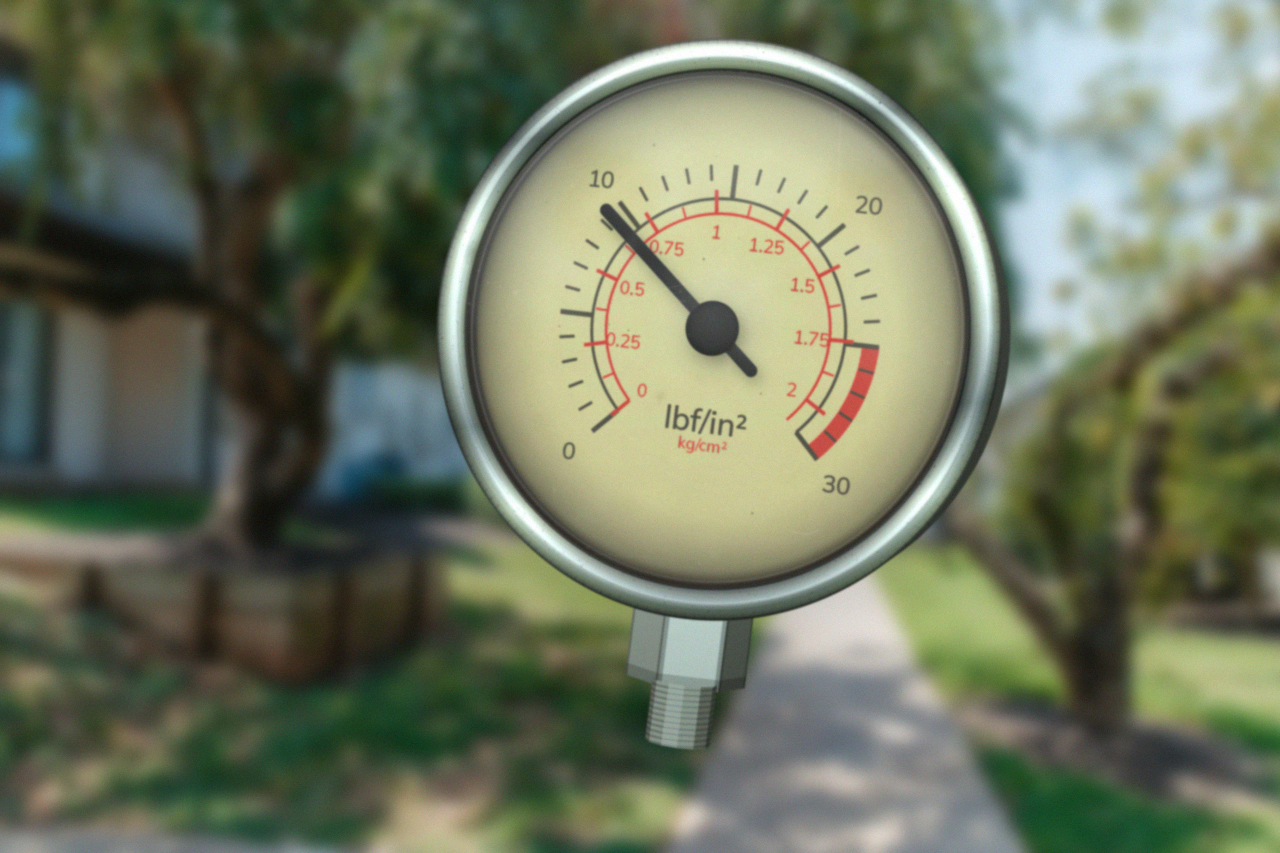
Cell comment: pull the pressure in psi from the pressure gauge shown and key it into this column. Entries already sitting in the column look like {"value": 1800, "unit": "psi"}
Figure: {"value": 9.5, "unit": "psi"}
